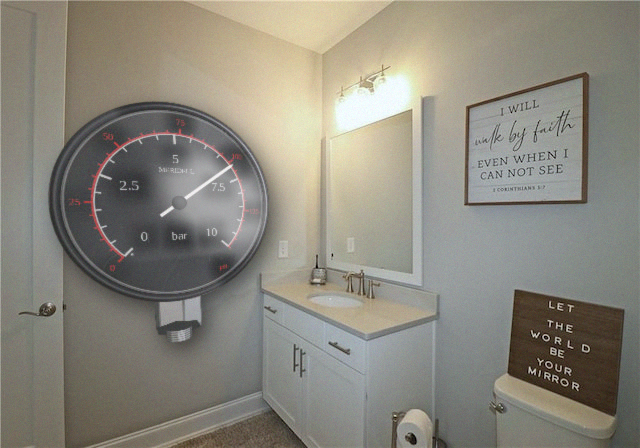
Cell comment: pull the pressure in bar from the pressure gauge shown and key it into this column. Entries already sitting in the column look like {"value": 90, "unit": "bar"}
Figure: {"value": 7, "unit": "bar"}
